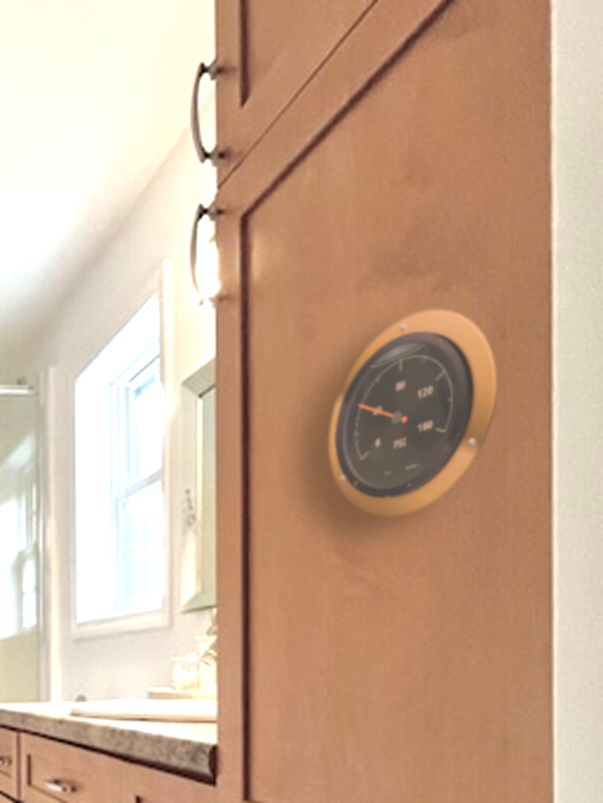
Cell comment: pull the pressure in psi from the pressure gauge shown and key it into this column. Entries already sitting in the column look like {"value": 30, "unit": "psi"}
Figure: {"value": 40, "unit": "psi"}
